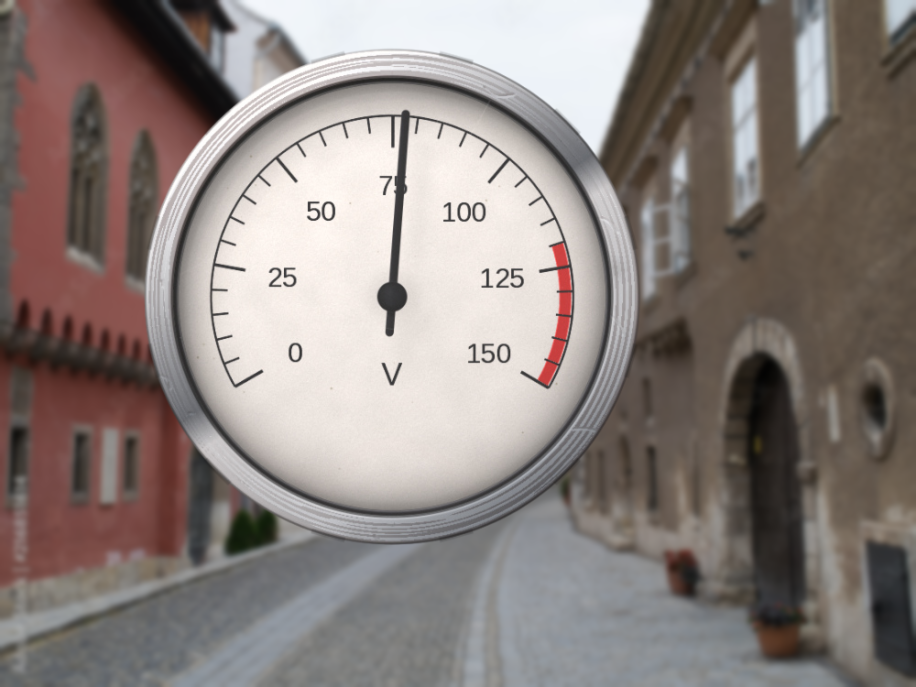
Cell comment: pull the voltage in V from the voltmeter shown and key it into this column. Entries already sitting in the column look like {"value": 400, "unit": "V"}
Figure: {"value": 77.5, "unit": "V"}
